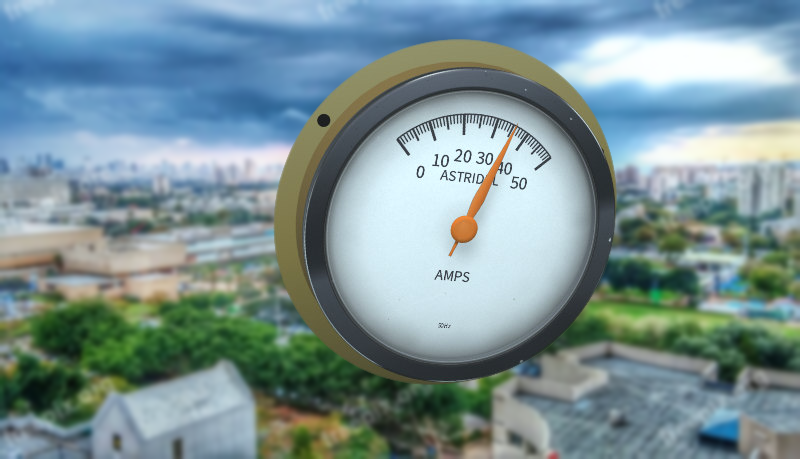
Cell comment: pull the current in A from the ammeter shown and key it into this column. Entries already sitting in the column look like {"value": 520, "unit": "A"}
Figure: {"value": 35, "unit": "A"}
